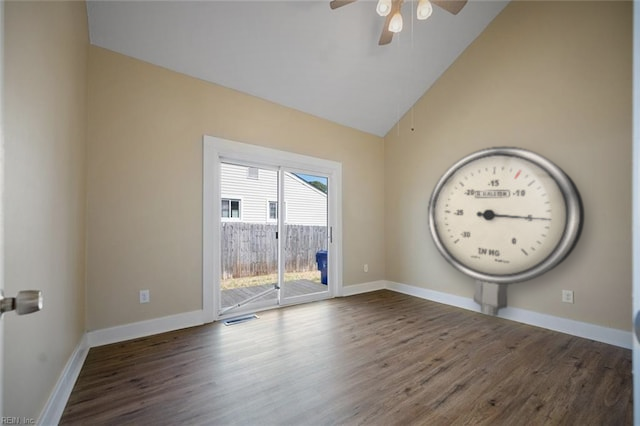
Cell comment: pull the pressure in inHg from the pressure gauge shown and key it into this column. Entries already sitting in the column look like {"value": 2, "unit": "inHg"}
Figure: {"value": -5, "unit": "inHg"}
